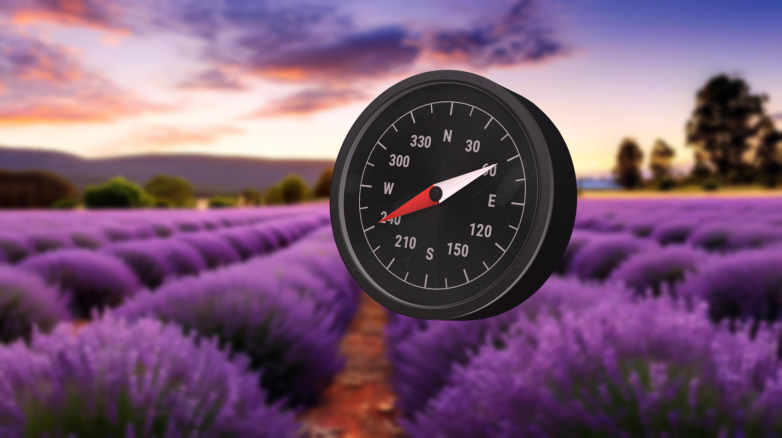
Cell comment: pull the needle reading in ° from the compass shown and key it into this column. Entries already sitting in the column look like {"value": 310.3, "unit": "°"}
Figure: {"value": 240, "unit": "°"}
